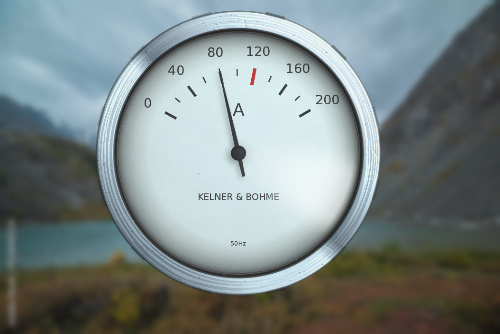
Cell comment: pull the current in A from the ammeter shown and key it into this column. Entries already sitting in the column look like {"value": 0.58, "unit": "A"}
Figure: {"value": 80, "unit": "A"}
